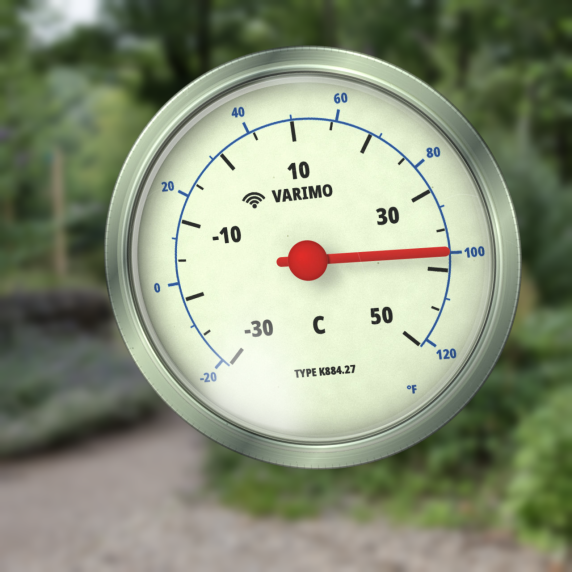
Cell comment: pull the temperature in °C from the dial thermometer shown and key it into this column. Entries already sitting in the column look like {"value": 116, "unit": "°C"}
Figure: {"value": 37.5, "unit": "°C"}
